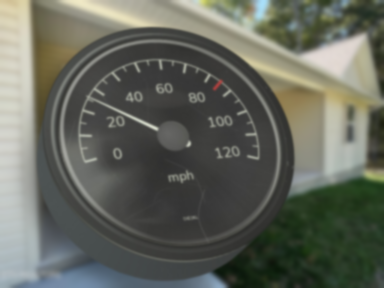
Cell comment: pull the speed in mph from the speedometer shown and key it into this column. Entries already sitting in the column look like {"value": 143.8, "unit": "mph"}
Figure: {"value": 25, "unit": "mph"}
